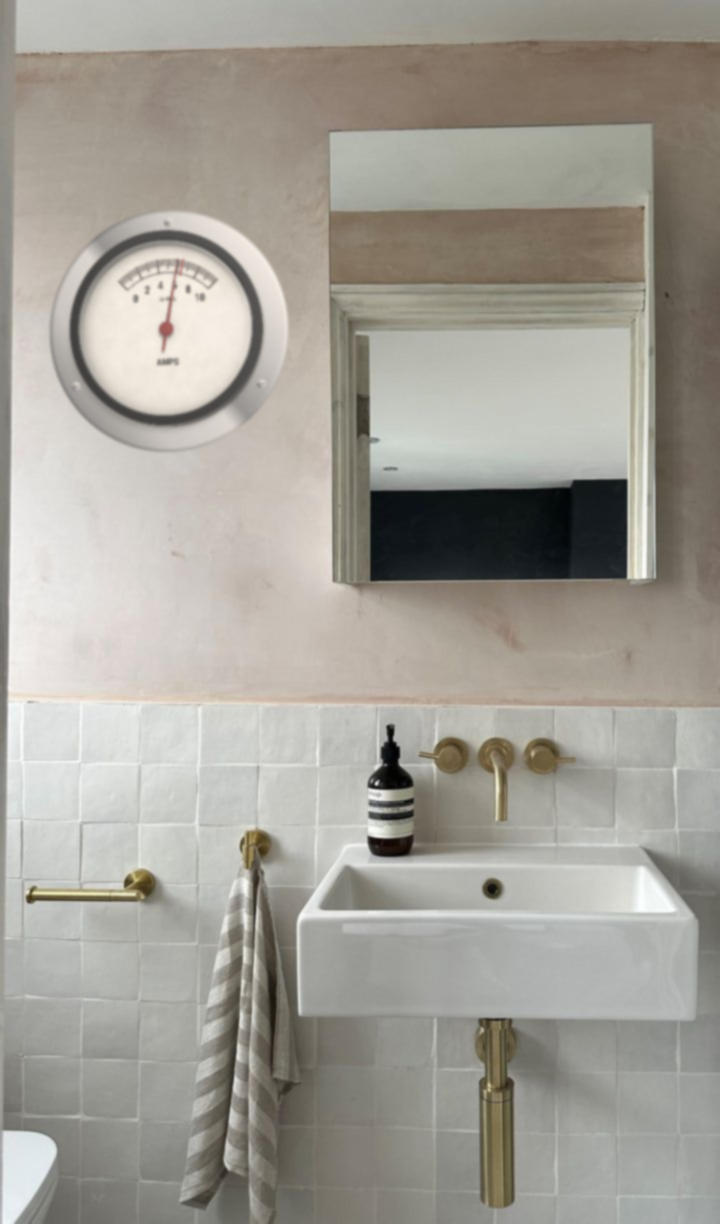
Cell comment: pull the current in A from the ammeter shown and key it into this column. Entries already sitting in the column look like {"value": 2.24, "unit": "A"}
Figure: {"value": 6, "unit": "A"}
